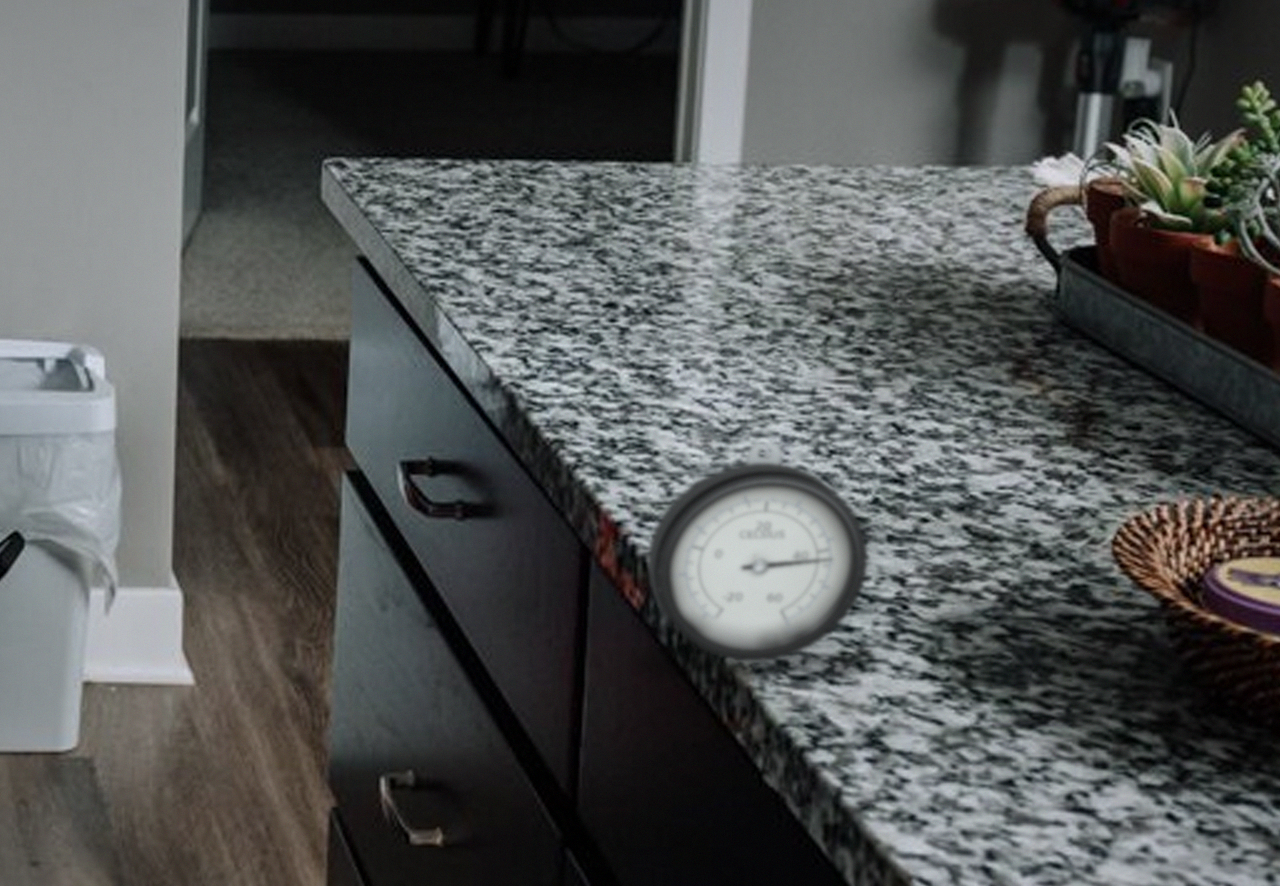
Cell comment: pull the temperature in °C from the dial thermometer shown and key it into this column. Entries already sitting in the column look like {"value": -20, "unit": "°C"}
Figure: {"value": 42, "unit": "°C"}
